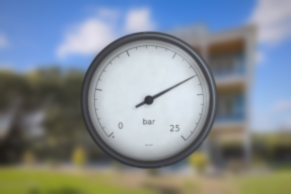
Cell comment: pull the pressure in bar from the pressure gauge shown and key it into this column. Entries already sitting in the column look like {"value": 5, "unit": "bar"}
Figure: {"value": 18, "unit": "bar"}
